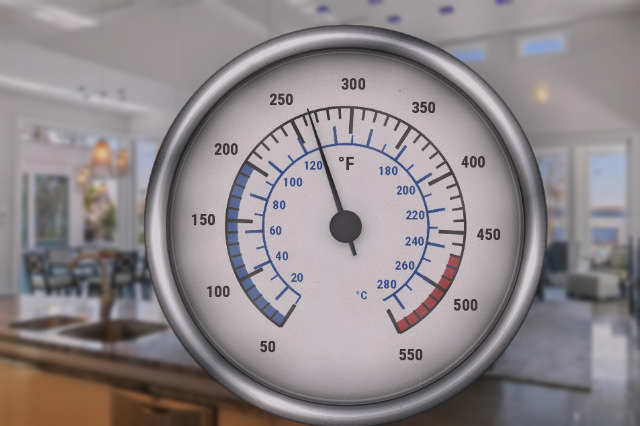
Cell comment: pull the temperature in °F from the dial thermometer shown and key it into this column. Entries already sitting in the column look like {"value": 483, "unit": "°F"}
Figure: {"value": 265, "unit": "°F"}
